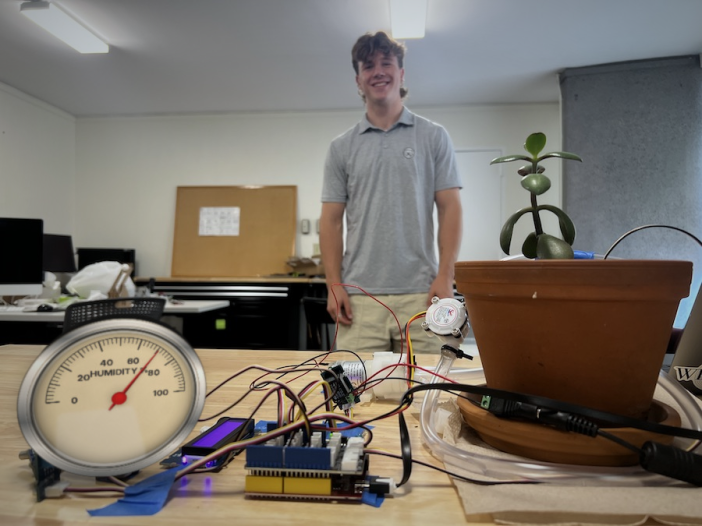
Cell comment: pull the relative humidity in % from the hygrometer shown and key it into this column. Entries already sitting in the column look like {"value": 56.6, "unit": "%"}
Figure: {"value": 70, "unit": "%"}
